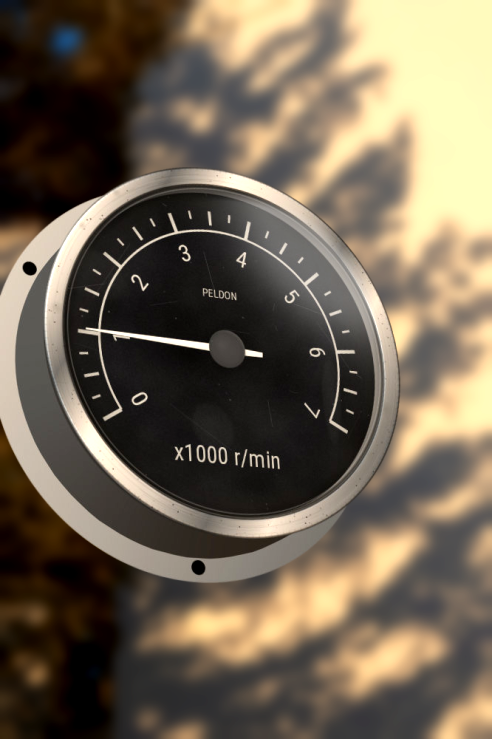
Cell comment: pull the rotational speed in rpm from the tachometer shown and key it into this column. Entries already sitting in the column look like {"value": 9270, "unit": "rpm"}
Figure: {"value": 1000, "unit": "rpm"}
